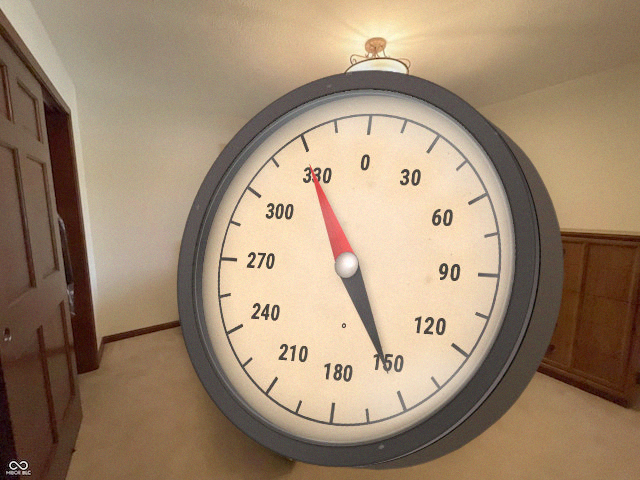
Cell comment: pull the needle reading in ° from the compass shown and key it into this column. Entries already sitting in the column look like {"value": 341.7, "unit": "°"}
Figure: {"value": 330, "unit": "°"}
